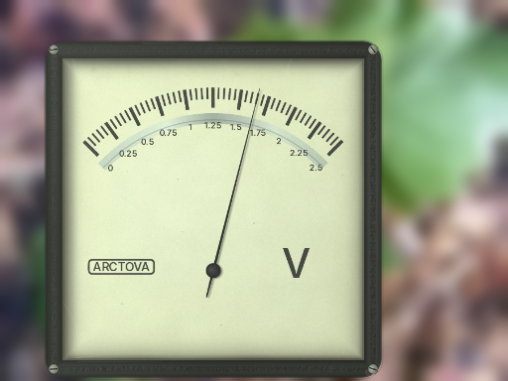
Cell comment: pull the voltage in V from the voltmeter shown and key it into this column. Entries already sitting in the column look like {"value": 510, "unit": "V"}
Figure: {"value": 1.65, "unit": "V"}
